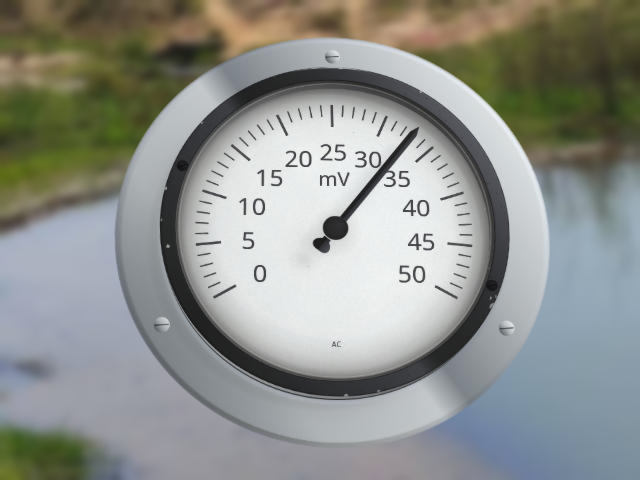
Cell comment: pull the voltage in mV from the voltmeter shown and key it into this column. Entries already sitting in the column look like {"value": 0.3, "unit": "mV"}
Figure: {"value": 33, "unit": "mV"}
